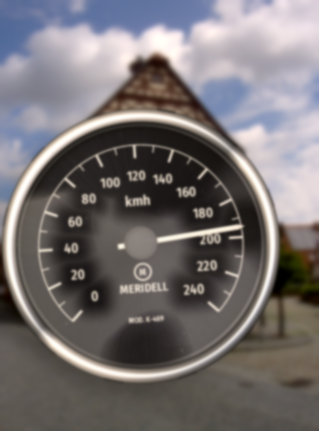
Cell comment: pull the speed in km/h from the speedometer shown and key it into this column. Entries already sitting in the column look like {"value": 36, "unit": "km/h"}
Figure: {"value": 195, "unit": "km/h"}
